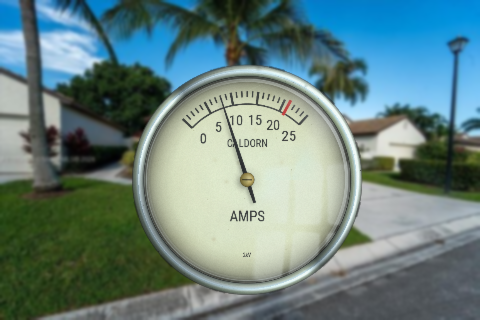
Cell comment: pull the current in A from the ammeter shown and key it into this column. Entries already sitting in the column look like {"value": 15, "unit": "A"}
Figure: {"value": 8, "unit": "A"}
